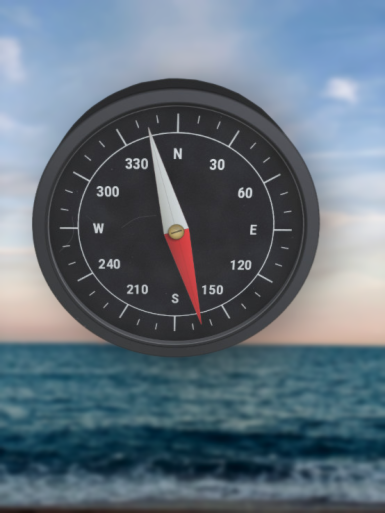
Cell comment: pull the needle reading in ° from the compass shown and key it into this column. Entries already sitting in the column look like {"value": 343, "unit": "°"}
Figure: {"value": 165, "unit": "°"}
